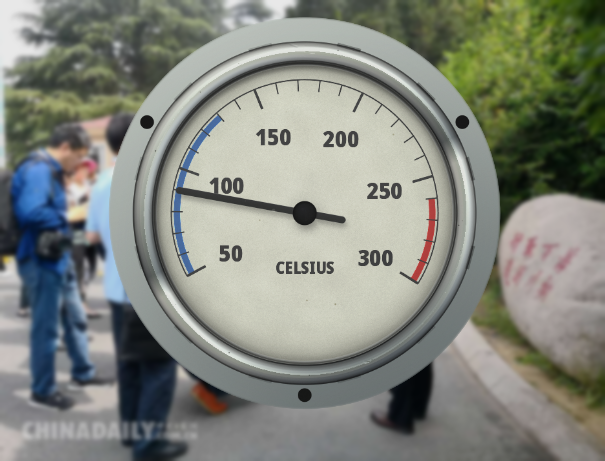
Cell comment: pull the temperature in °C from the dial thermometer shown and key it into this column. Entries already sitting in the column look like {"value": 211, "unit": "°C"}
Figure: {"value": 90, "unit": "°C"}
